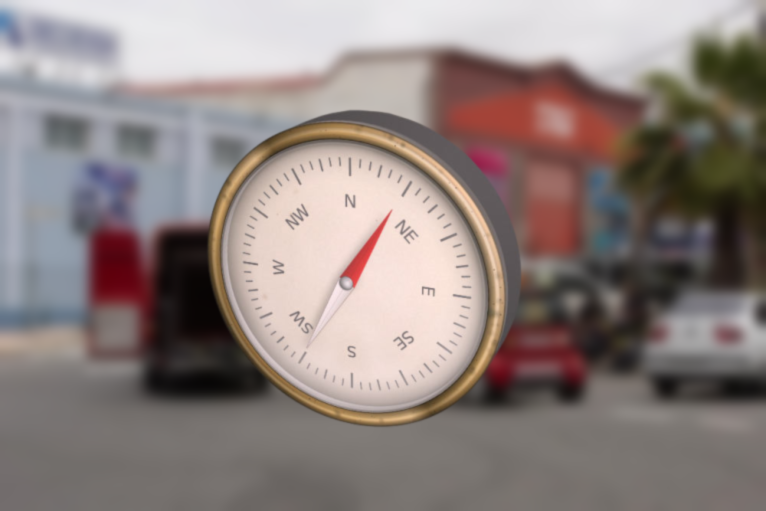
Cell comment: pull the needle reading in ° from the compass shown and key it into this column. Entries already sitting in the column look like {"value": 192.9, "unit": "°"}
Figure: {"value": 30, "unit": "°"}
